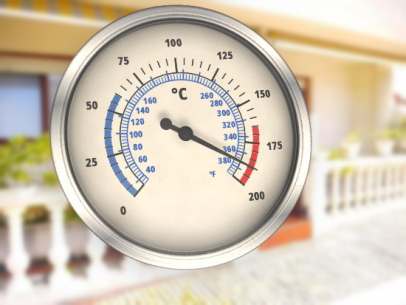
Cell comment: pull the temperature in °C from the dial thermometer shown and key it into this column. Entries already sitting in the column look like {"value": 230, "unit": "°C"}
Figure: {"value": 190, "unit": "°C"}
